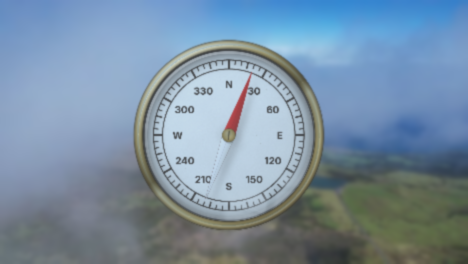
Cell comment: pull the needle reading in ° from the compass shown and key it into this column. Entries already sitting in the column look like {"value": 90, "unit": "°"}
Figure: {"value": 20, "unit": "°"}
